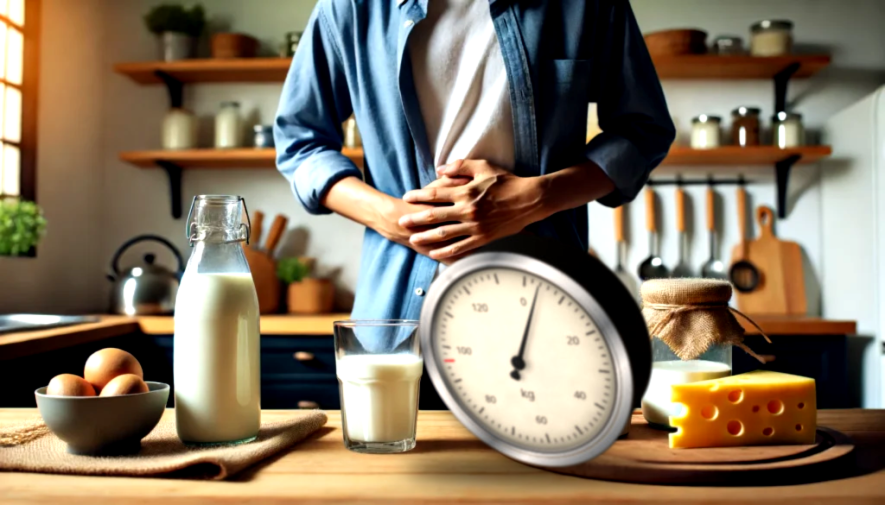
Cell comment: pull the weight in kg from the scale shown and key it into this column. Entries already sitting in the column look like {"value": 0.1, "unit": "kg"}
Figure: {"value": 4, "unit": "kg"}
